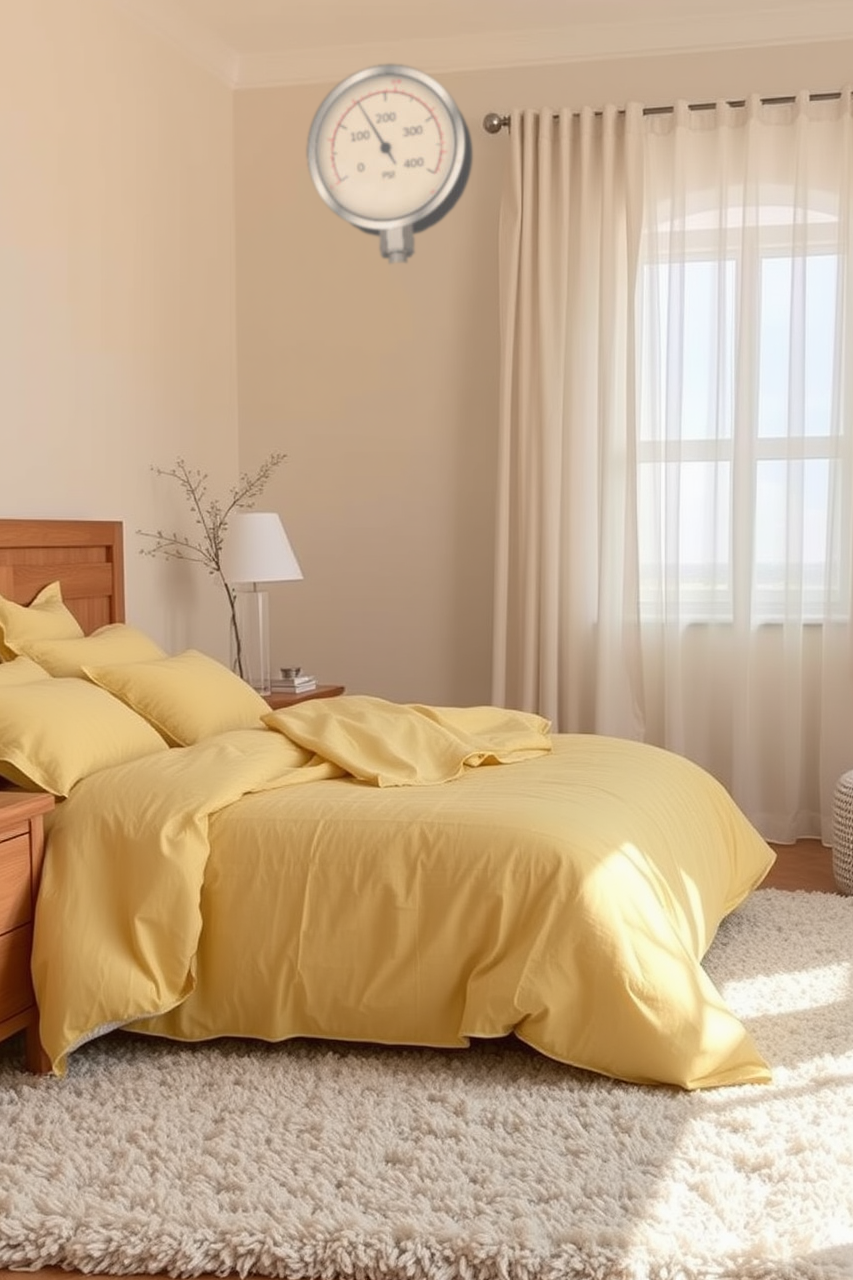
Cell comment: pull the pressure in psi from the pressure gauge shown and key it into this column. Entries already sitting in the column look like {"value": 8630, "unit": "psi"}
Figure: {"value": 150, "unit": "psi"}
